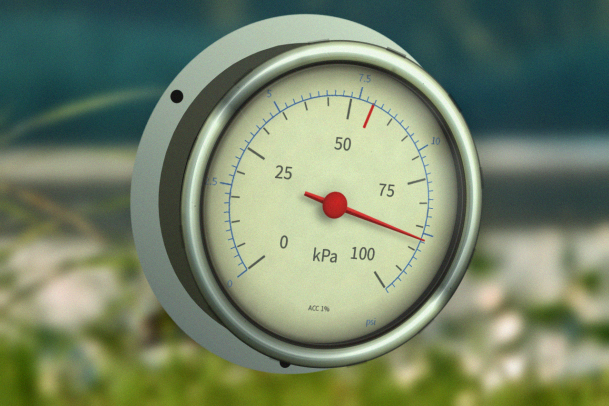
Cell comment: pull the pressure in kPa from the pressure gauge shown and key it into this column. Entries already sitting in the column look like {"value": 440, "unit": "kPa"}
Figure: {"value": 87.5, "unit": "kPa"}
